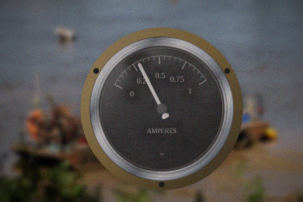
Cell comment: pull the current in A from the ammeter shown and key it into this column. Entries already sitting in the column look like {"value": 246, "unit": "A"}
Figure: {"value": 0.3, "unit": "A"}
